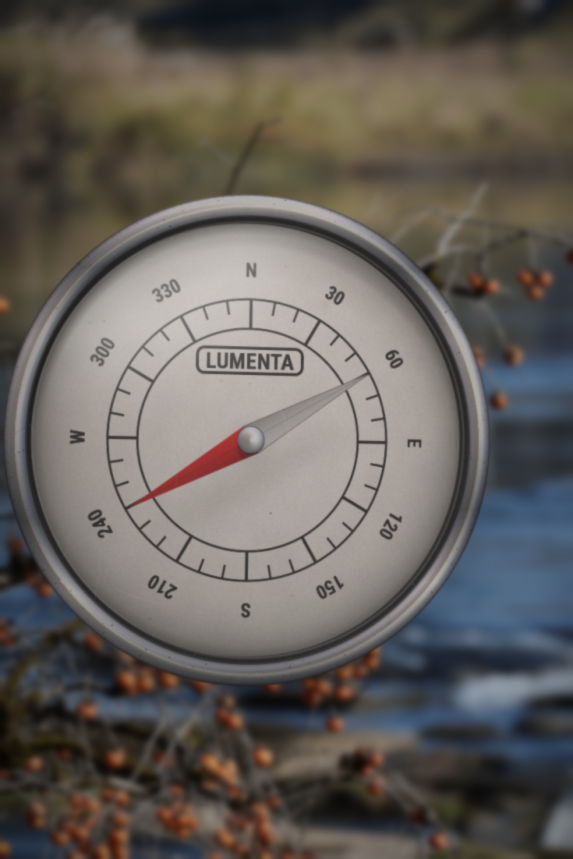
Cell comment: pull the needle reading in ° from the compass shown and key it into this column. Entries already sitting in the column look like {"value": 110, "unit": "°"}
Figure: {"value": 240, "unit": "°"}
